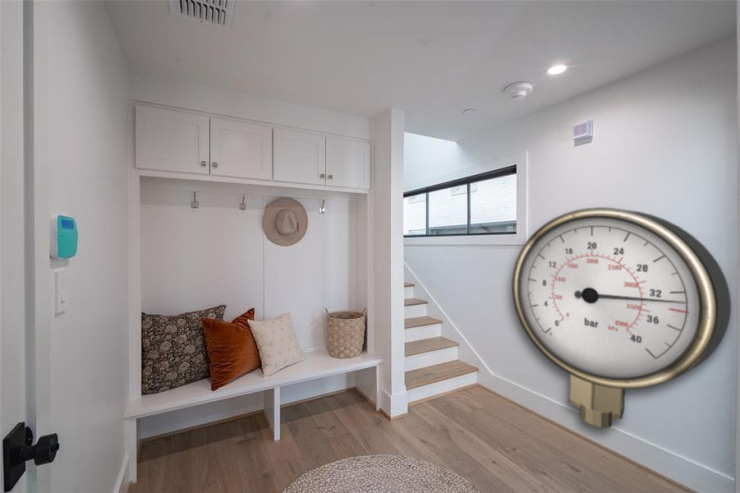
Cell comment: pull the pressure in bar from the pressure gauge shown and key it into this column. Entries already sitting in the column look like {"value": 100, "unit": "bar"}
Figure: {"value": 33, "unit": "bar"}
